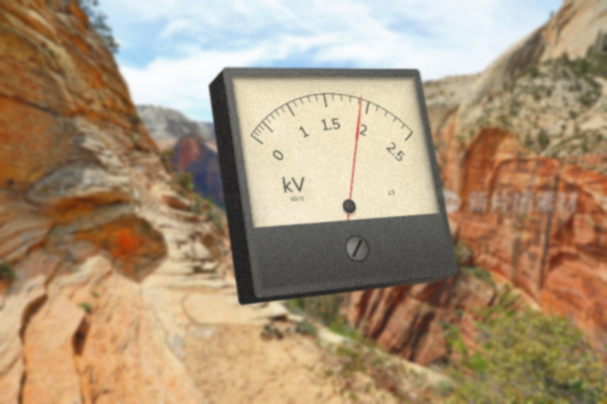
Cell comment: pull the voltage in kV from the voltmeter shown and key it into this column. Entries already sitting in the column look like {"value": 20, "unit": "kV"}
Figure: {"value": 1.9, "unit": "kV"}
